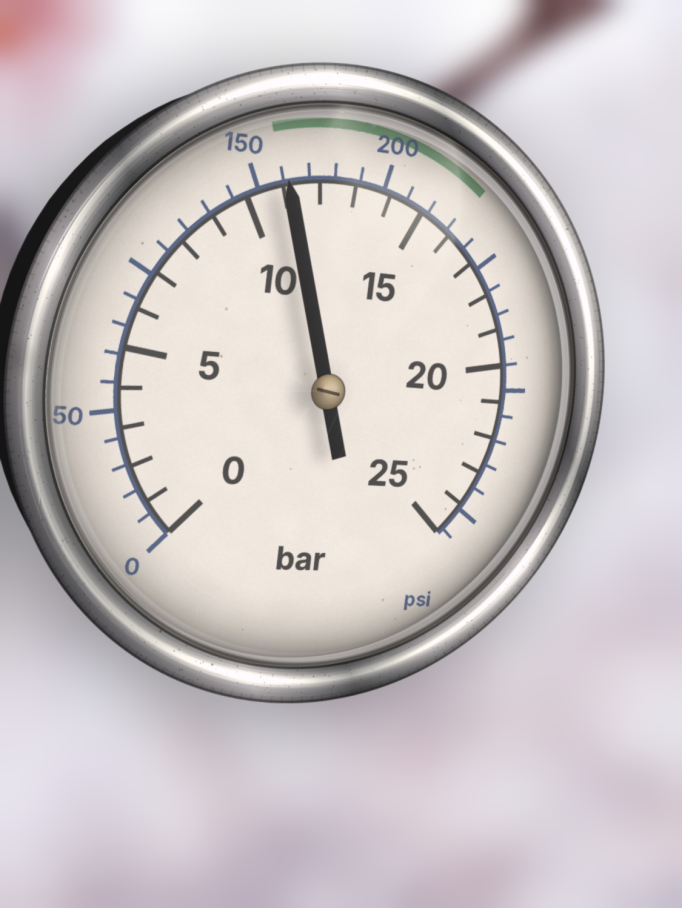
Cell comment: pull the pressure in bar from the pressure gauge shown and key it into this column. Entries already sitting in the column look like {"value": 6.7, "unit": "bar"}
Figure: {"value": 11, "unit": "bar"}
